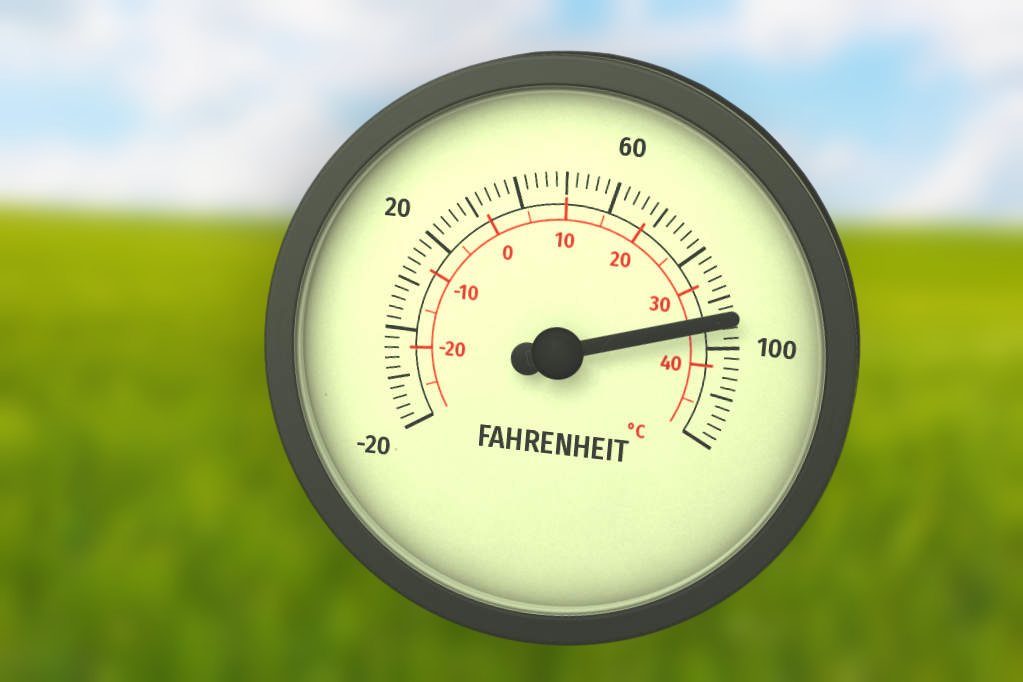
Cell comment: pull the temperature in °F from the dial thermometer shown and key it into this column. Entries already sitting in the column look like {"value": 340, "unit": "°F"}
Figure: {"value": 94, "unit": "°F"}
